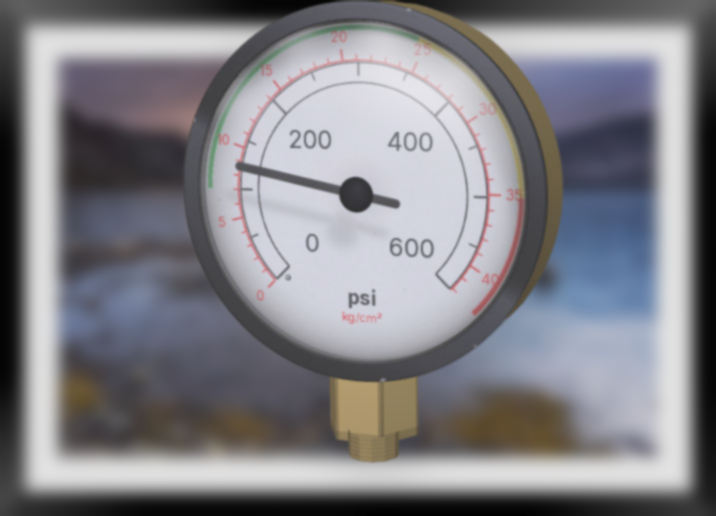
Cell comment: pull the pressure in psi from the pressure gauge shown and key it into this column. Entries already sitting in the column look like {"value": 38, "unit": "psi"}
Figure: {"value": 125, "unit": "psi"}
